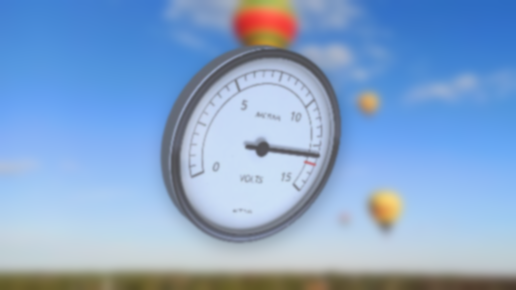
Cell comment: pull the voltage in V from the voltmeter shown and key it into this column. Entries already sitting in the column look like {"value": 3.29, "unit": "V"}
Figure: {"value": 13, "unit": "V"}
